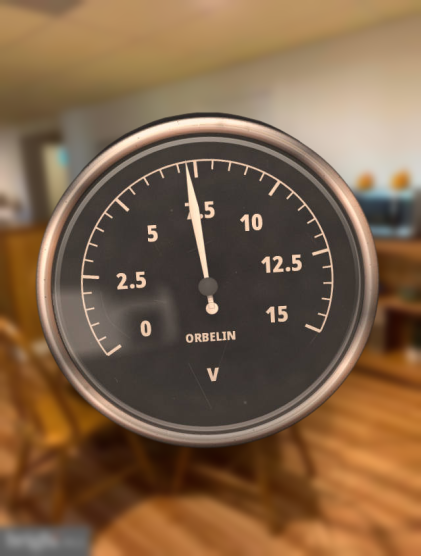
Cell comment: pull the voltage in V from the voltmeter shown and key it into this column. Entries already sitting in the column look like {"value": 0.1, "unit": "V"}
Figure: {"value": 7.25, "unit": "V"}
